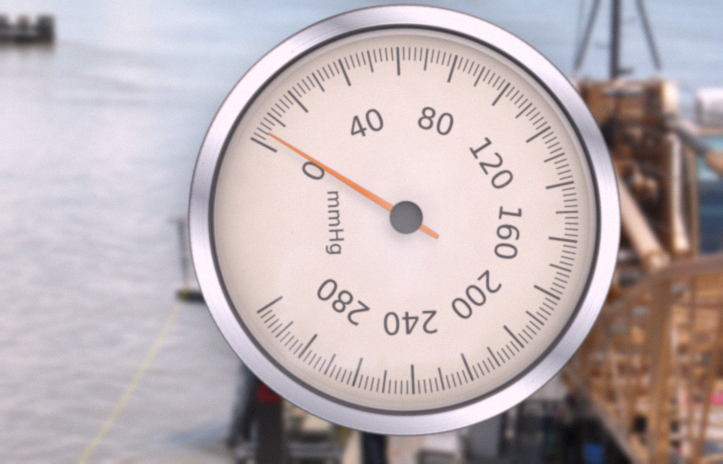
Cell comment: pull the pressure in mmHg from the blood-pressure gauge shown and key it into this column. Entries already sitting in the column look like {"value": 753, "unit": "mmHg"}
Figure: {"value": 4, "unit": "mmHg"}
